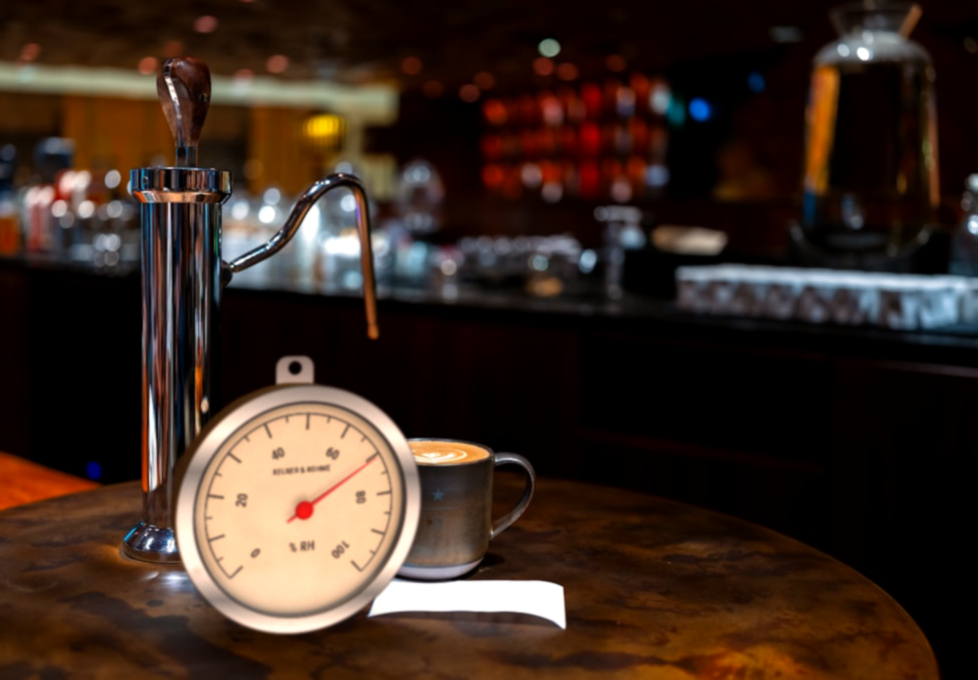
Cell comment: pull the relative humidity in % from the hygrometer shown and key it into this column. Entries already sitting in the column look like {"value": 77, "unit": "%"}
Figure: {"value": 70, "unit": "%"}
